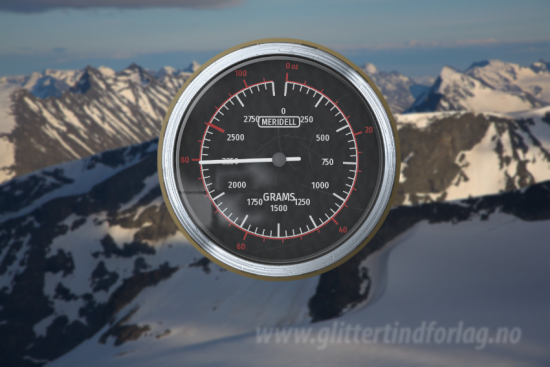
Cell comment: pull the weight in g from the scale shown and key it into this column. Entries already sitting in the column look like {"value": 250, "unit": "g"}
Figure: {"value": 2250, "unit": "g"}
